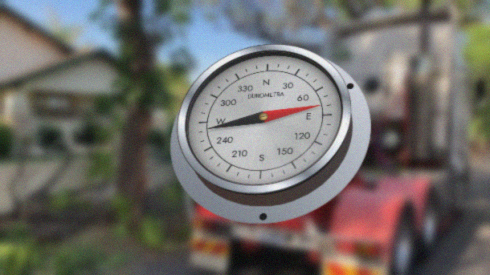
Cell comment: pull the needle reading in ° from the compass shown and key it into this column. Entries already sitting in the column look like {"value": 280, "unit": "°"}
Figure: {"value": 80, "unit": "°"}
